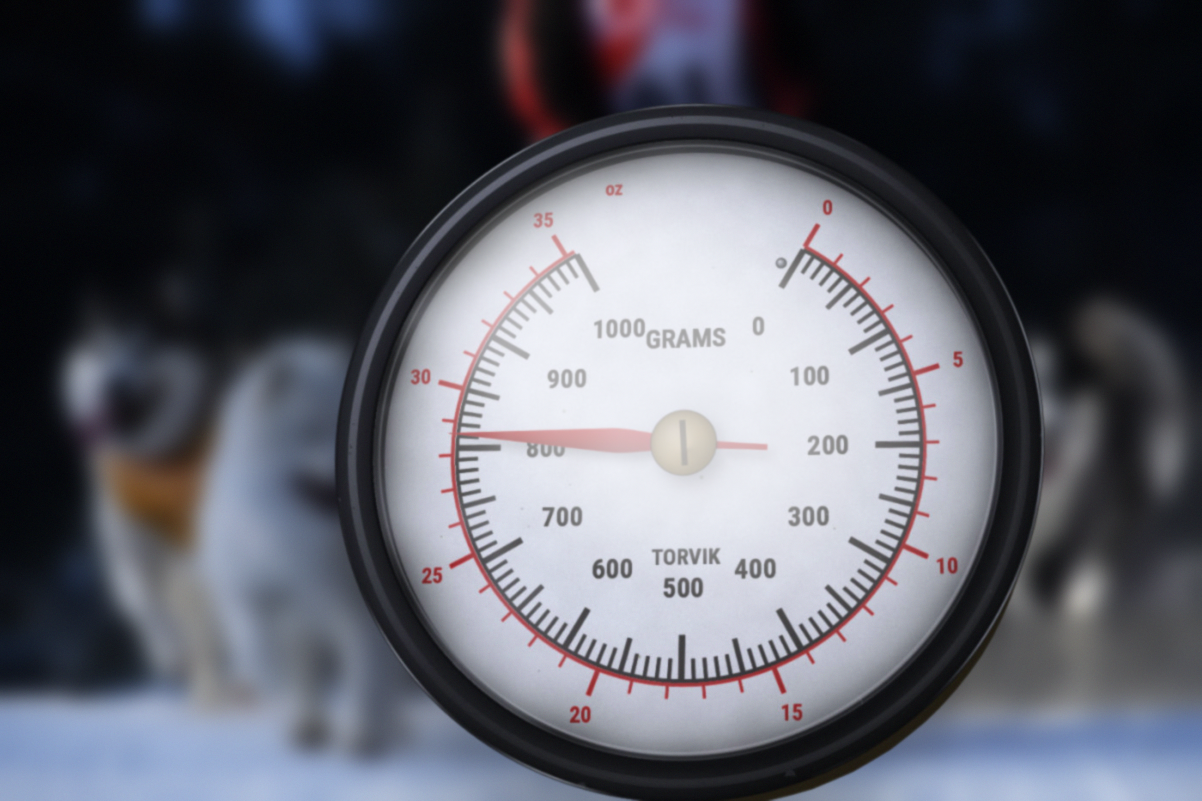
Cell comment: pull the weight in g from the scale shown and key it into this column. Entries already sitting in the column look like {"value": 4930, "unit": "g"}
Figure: {"value": 810, "unit": "g"}
